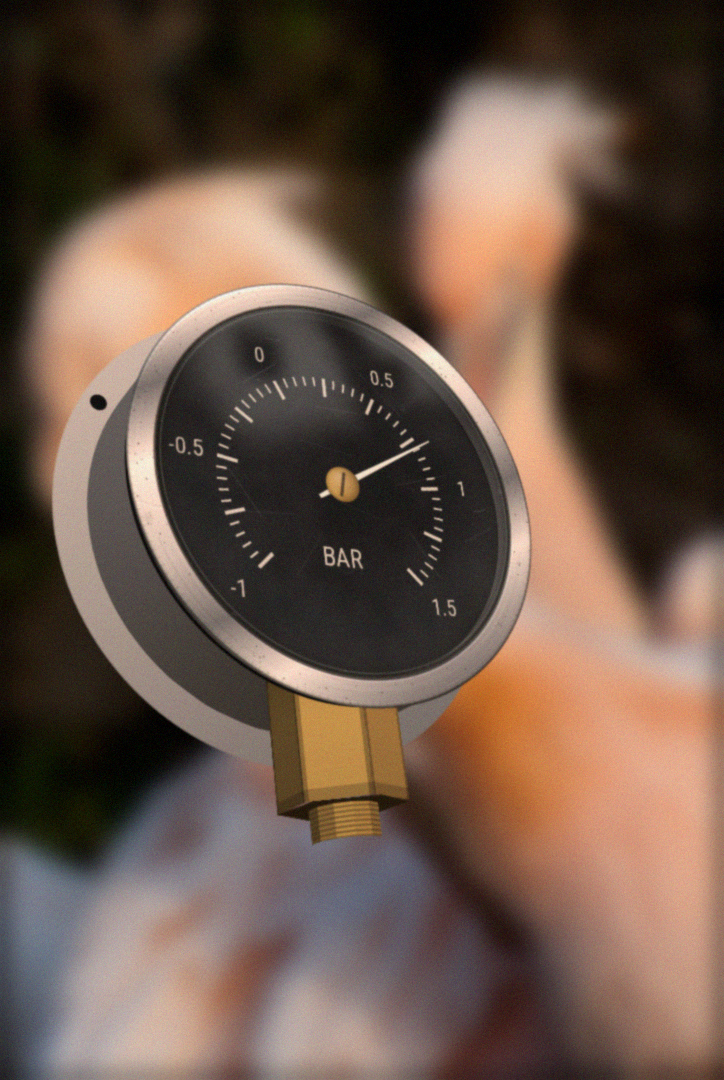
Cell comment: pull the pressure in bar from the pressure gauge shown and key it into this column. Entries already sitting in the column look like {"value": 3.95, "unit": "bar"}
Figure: {"value": 0.8, "unit": "bar"}
